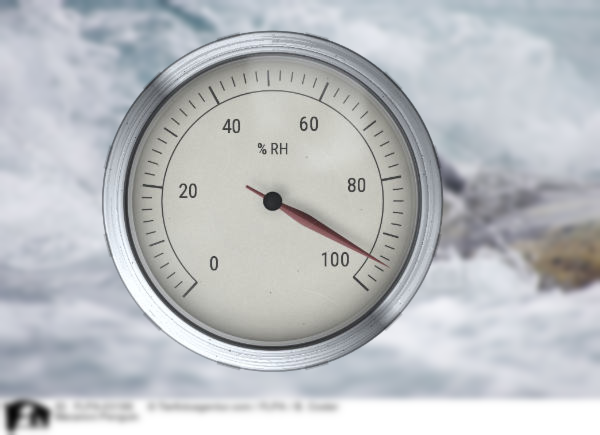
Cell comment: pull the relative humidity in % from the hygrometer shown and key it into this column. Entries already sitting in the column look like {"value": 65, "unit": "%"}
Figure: {"value": 95, "unit": "%"}
